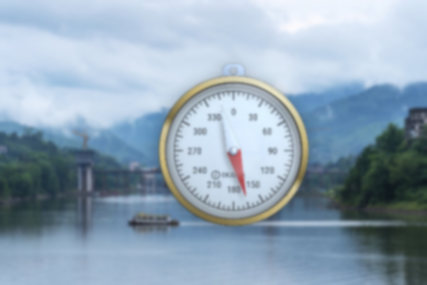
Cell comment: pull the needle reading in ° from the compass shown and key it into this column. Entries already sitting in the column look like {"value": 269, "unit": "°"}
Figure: {"value": 165, "unit": "°"}
